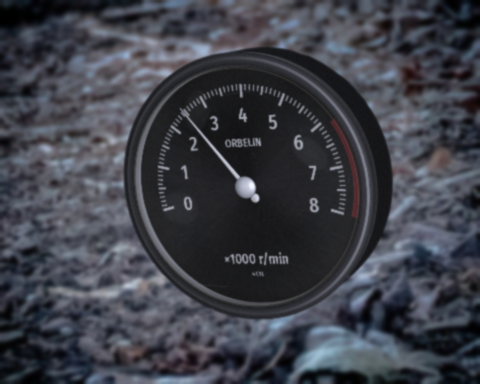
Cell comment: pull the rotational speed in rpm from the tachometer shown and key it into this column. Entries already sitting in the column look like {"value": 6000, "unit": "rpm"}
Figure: {"value": 2500, "unit": "rpm"}
